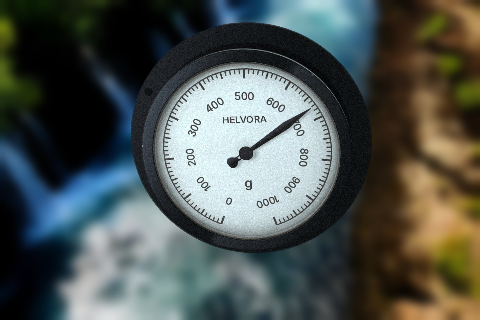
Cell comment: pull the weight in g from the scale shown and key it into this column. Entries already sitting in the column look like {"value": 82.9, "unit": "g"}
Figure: {"value": 670, "unit": "g"}
